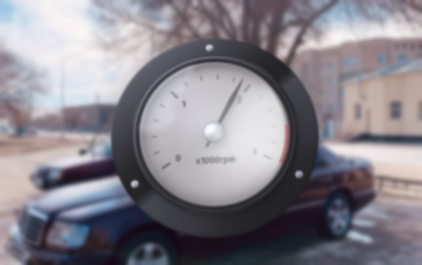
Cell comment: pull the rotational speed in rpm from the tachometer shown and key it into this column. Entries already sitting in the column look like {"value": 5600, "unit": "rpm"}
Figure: {"value": 1900, "unit": "rpm"}
